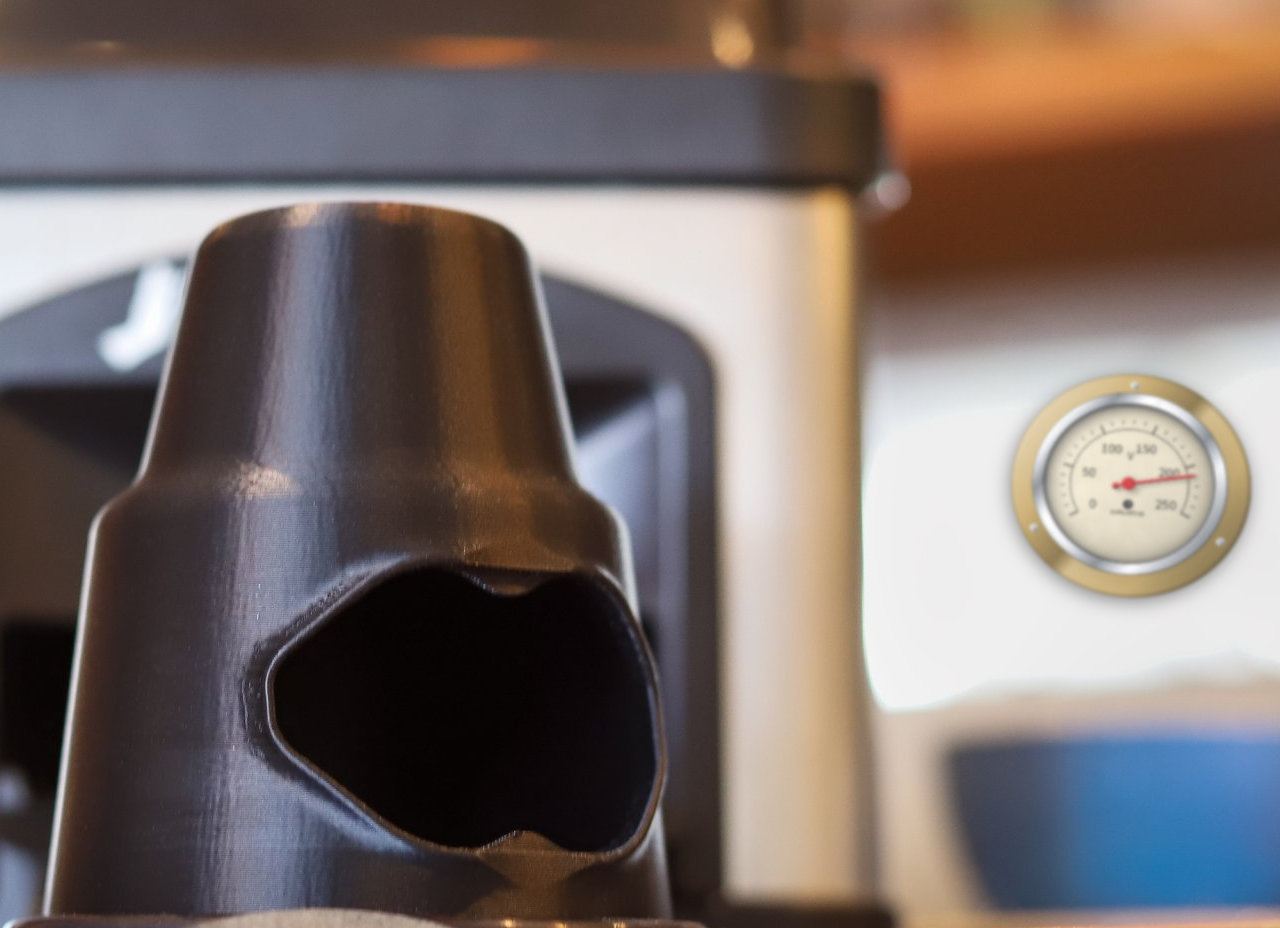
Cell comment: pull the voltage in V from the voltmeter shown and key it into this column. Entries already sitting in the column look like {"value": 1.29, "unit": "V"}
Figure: {"value": 210, "unit": "V"}
